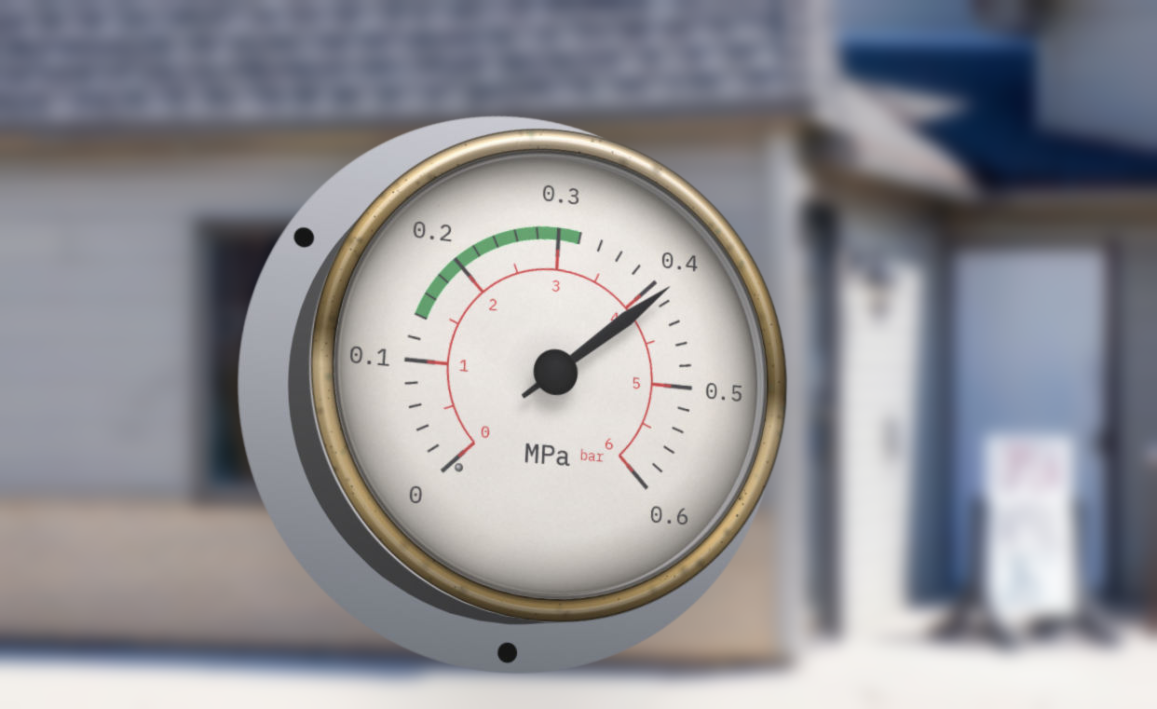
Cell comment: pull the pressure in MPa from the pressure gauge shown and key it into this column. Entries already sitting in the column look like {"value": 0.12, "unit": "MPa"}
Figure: {"value": 0.41, "unit": "MPa"}
